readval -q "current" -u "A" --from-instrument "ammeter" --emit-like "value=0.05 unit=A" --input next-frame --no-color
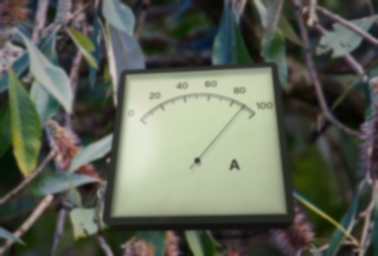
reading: value=90 unit=A
